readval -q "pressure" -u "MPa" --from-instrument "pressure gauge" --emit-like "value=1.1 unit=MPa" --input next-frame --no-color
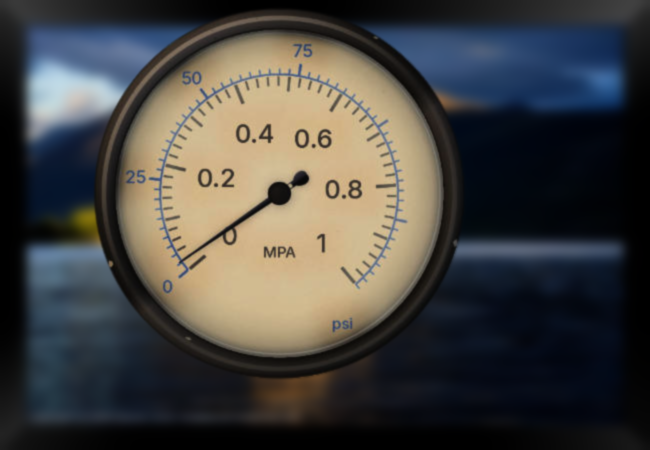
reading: value=0.02 unit=MPa
